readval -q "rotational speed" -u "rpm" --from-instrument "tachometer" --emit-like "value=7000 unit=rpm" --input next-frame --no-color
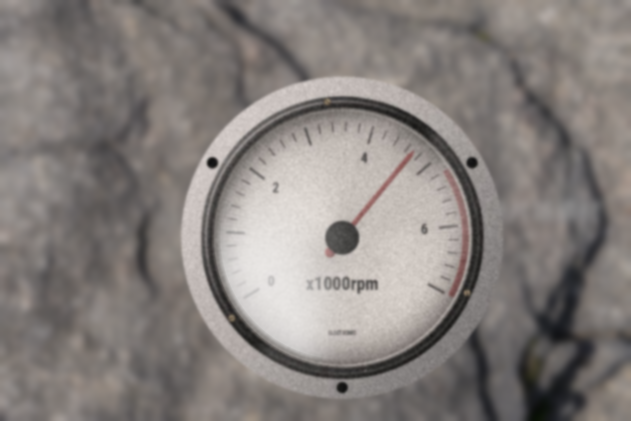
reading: value=4700 unit=rpm
